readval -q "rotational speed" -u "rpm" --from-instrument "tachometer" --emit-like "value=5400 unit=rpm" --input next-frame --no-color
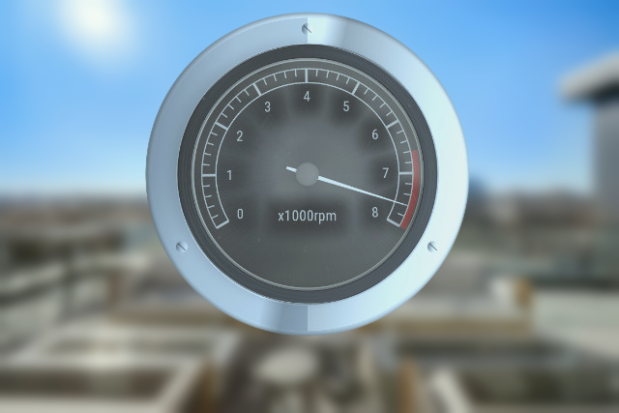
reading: value=7600 unit=rpm
